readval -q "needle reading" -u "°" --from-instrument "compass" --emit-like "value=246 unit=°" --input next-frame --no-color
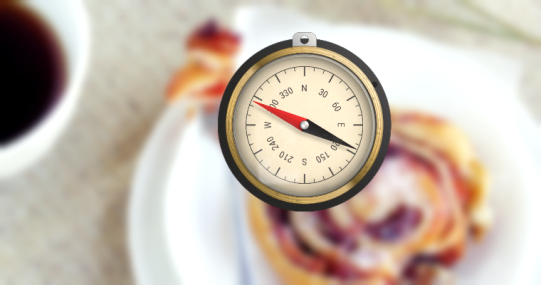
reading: value=295 unit=°
